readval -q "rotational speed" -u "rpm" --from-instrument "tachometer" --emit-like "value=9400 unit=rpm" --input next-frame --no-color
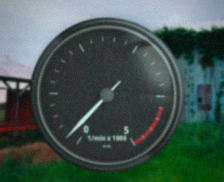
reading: value=200 unit=rpm
